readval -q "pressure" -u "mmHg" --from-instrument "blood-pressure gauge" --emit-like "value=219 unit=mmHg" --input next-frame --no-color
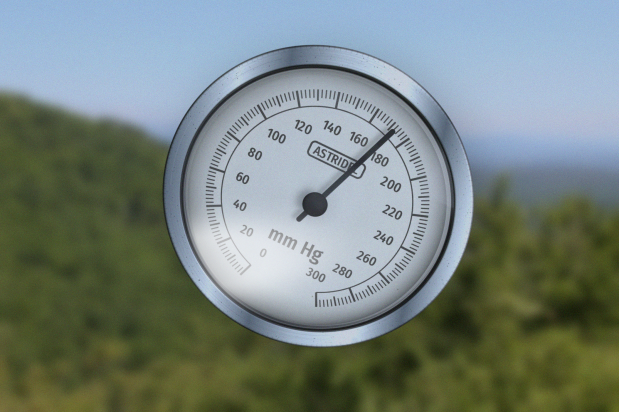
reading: value=172 unit=mmHg
